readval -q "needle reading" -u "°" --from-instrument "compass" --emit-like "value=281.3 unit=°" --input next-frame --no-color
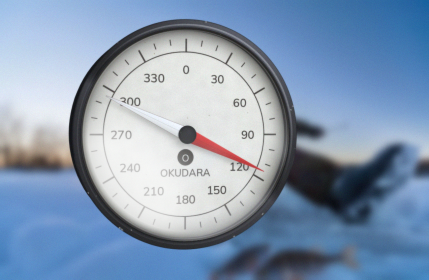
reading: value=115 unit=°
